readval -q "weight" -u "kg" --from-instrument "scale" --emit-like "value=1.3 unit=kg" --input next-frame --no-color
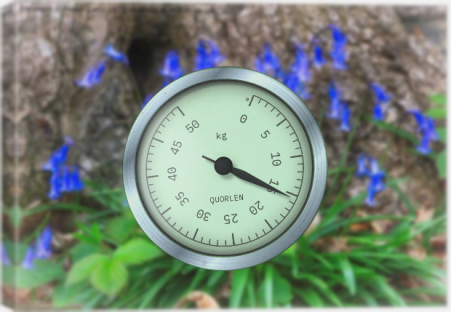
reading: value=15.5 unit=kg
